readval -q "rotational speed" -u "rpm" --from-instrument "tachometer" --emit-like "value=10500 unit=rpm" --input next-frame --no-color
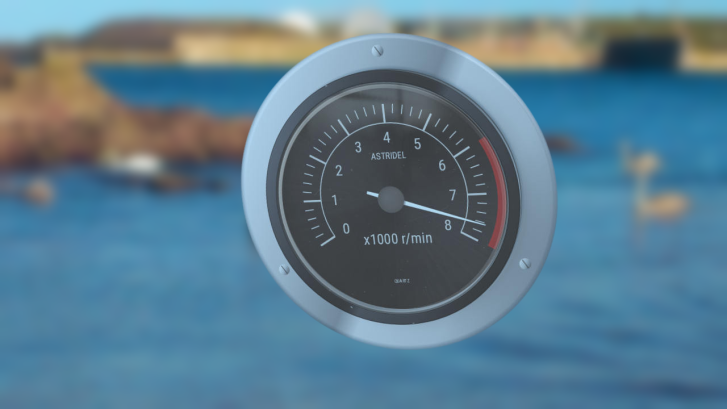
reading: value=7600 unit=rpm
